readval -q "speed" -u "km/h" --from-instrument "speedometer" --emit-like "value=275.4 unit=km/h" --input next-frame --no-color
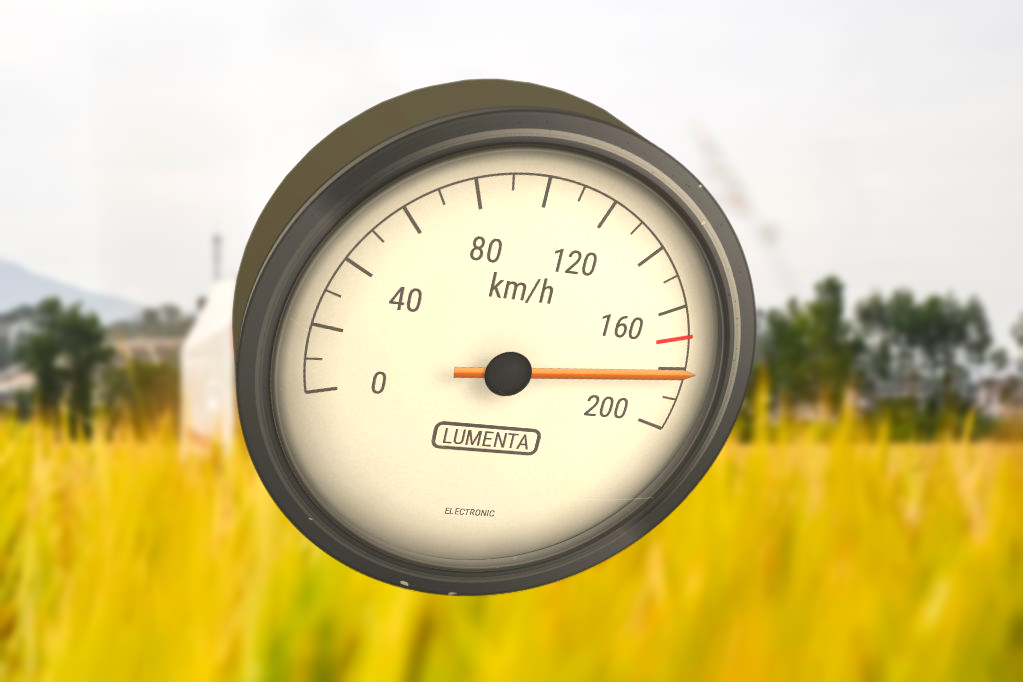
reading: value=180 unit=km/h
